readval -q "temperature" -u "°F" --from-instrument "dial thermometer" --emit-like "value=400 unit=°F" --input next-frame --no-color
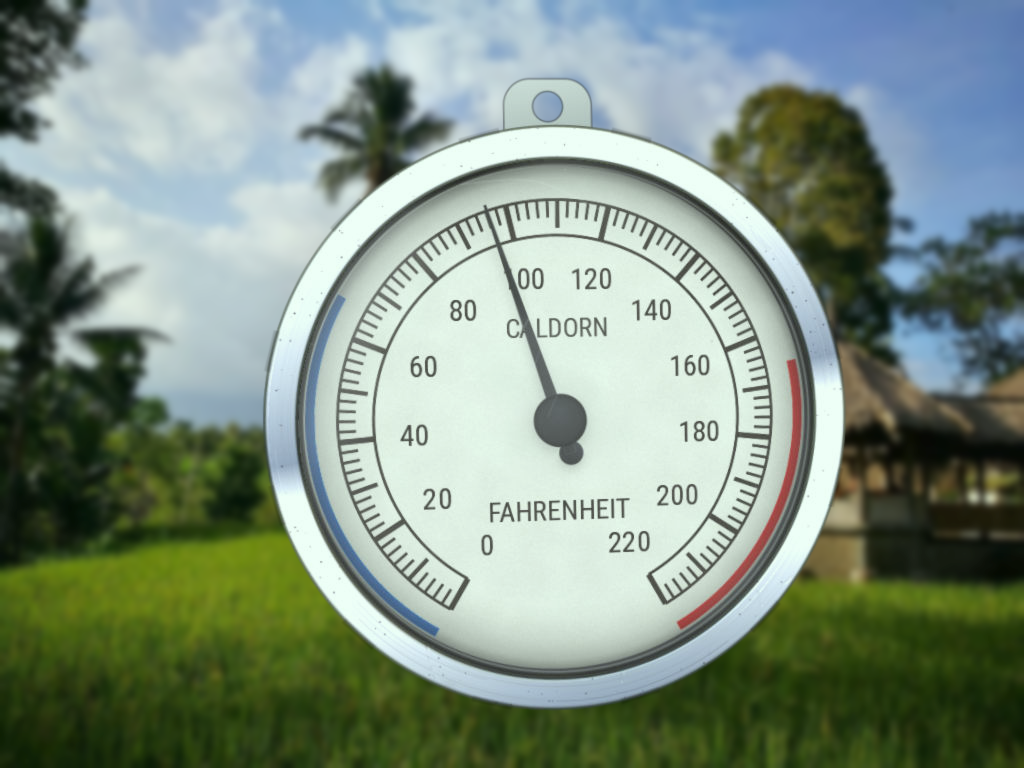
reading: value=96 unit=°F
